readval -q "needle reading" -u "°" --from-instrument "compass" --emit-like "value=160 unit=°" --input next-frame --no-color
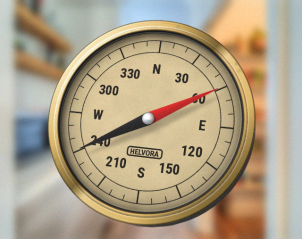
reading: value=60 unit=°
